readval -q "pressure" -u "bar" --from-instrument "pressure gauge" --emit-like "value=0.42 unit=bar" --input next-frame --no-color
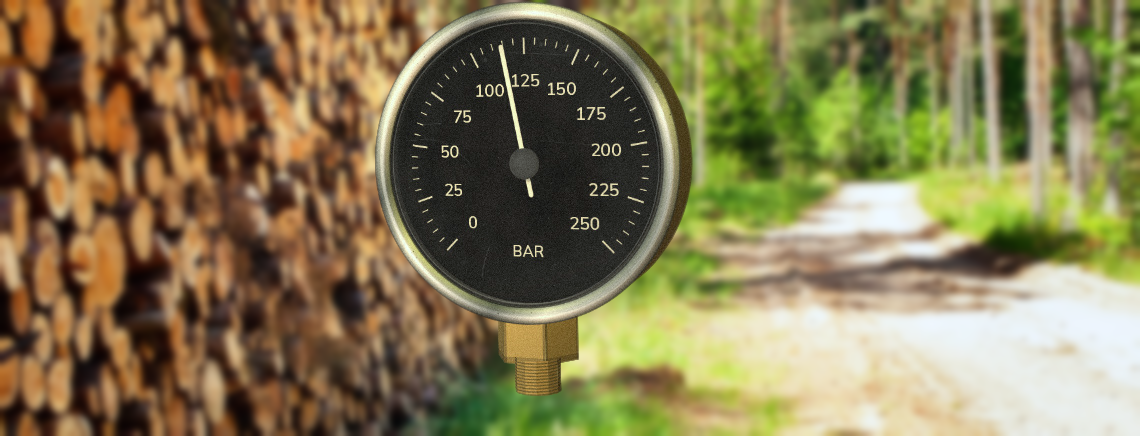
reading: value=115 unit=bar
